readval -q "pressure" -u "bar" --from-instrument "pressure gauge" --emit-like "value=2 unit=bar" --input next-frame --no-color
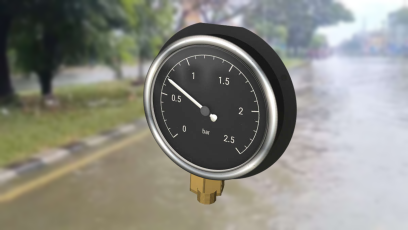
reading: value=0.7 unit=bar
